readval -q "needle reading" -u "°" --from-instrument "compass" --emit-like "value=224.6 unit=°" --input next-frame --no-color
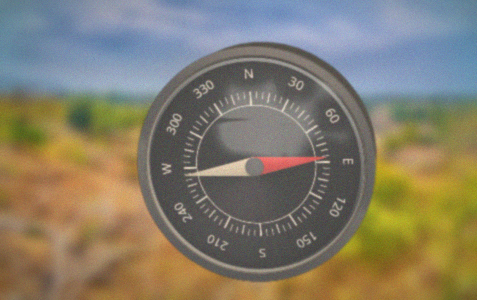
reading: value=85 unit=°
